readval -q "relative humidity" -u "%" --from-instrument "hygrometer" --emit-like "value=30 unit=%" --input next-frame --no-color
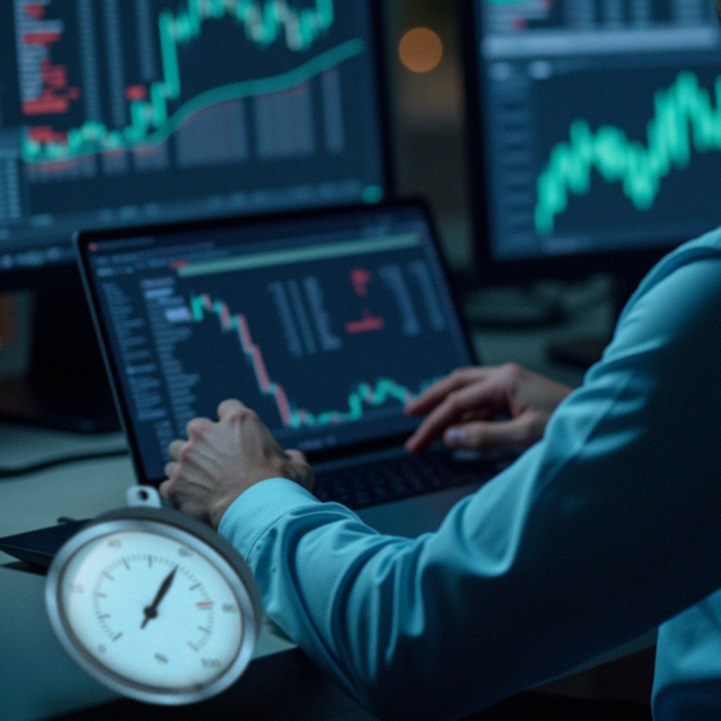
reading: value=60 unit=%
